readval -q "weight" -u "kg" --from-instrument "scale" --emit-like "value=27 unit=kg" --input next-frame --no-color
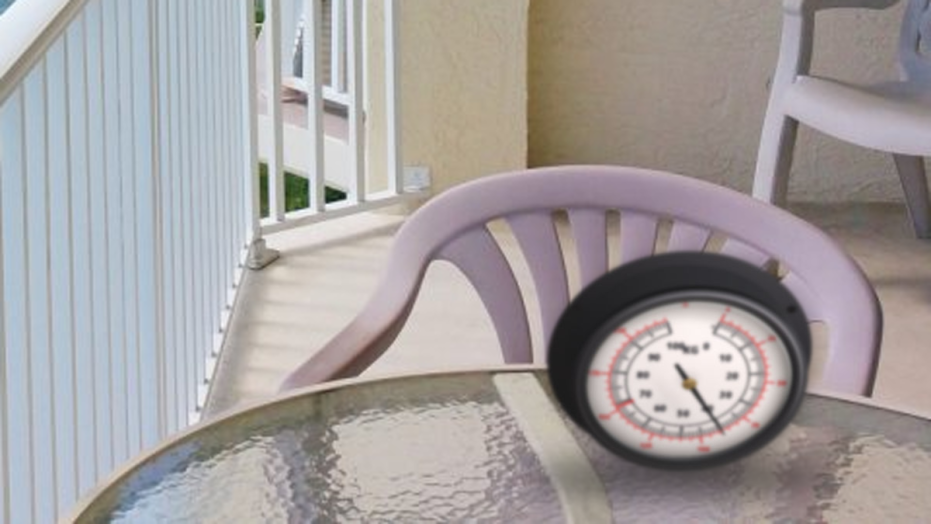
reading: value=40 unit=kg
